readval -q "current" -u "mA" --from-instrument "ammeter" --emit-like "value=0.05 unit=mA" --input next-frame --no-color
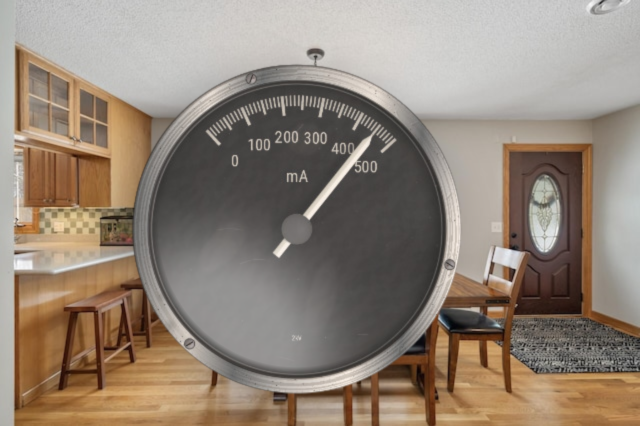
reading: value=450 unit=mA
